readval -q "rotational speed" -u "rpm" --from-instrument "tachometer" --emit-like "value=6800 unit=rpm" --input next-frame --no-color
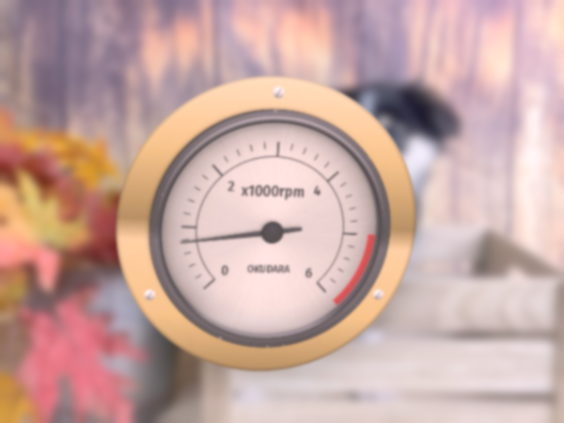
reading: value=800 unit=rpm
